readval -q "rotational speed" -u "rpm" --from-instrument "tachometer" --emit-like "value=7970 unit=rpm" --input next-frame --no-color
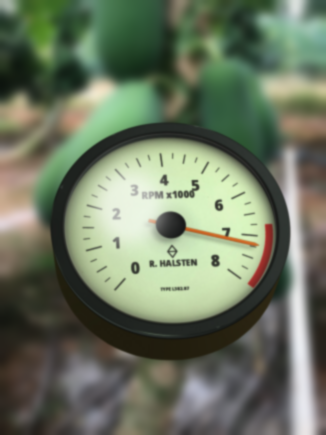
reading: value=7250 unit=rpm
